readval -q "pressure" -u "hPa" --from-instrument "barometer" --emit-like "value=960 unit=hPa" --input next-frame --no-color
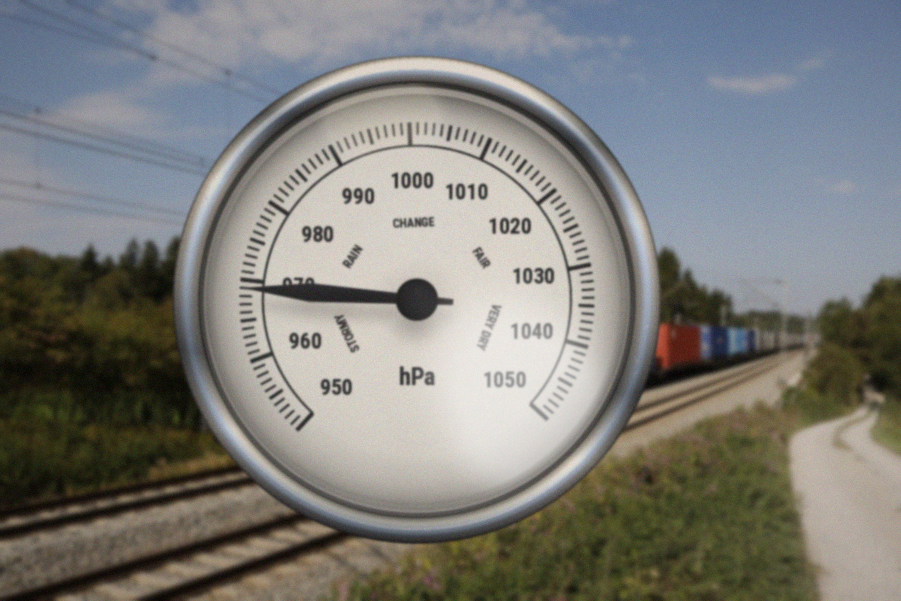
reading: value=969 unit=hPa
